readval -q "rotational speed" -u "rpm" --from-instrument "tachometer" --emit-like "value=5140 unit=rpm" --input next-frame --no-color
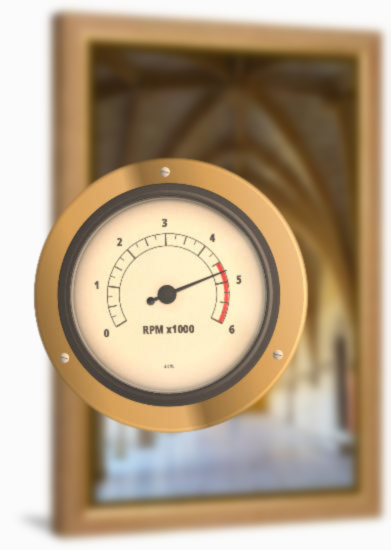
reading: value=4750 unit=rpm
